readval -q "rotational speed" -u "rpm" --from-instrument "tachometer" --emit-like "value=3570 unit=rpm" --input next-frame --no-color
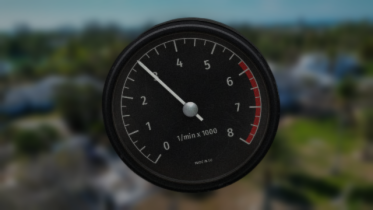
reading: value=3000 unit=rpm
